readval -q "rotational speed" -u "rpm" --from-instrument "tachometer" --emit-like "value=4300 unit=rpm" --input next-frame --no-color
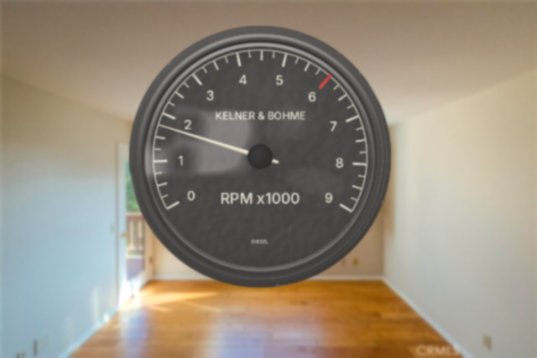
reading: value=1750 unit=rpm
